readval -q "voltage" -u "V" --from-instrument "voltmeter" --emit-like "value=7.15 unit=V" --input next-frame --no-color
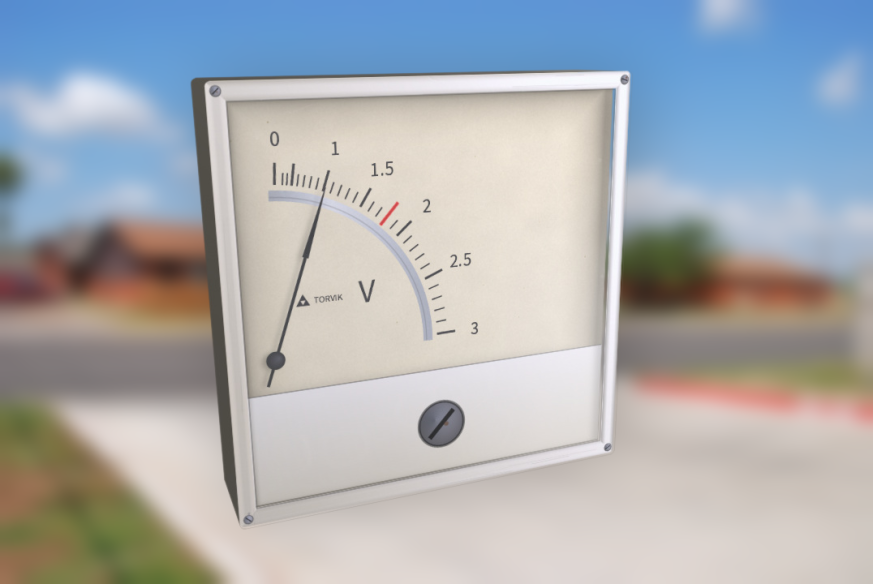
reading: value=1 unit=V
